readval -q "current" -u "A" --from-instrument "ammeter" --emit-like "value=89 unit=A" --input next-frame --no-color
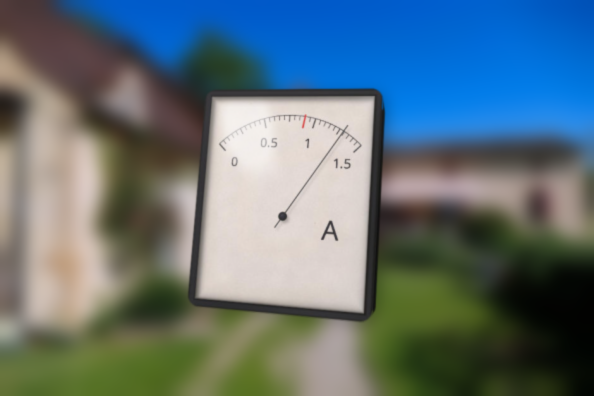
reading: value=1.3 unit=A
